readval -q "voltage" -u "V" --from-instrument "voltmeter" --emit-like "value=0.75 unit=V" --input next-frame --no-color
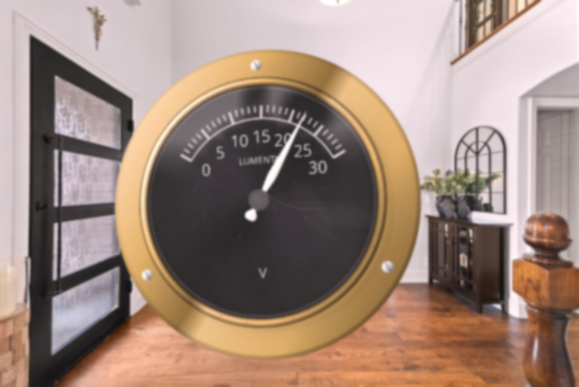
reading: value=22 unit=V
